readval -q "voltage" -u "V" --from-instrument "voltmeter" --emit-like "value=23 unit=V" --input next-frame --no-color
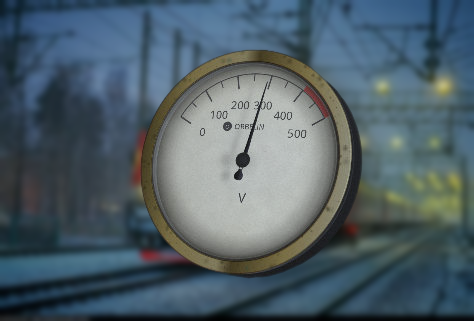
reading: value=300 unit=V
